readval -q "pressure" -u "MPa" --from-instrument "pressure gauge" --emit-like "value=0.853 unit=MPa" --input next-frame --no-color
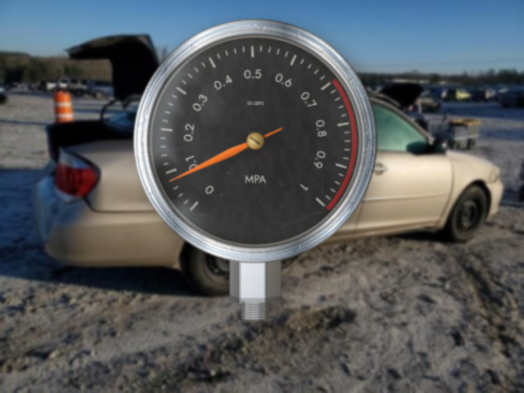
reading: value=0.08 unit=MPa
